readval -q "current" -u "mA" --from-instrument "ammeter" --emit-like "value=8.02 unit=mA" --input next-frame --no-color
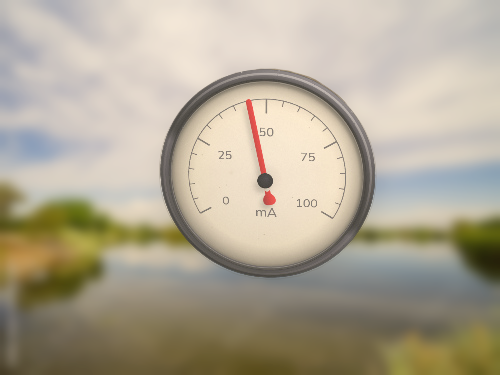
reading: value=45 unit=mA
